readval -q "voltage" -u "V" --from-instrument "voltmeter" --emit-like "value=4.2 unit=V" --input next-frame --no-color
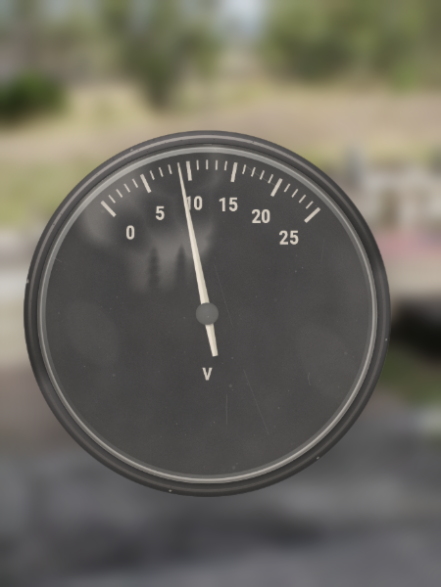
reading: value=9 unit=V
